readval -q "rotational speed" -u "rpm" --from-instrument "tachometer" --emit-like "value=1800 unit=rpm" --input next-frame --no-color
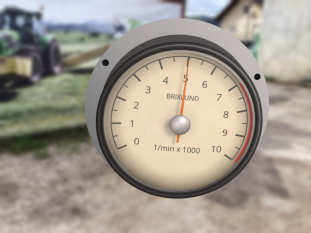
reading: value=5000 unit=rpm
